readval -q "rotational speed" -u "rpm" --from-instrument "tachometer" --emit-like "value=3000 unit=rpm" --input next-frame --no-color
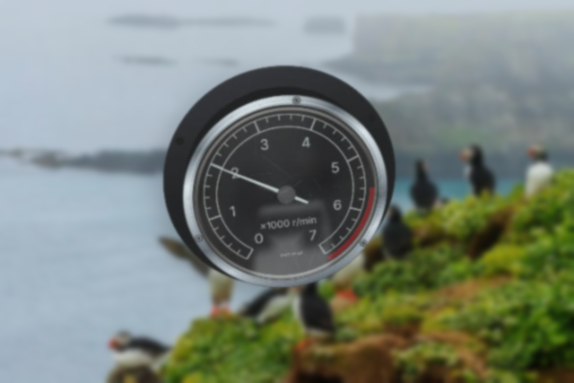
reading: value=2000 unit=rpm
